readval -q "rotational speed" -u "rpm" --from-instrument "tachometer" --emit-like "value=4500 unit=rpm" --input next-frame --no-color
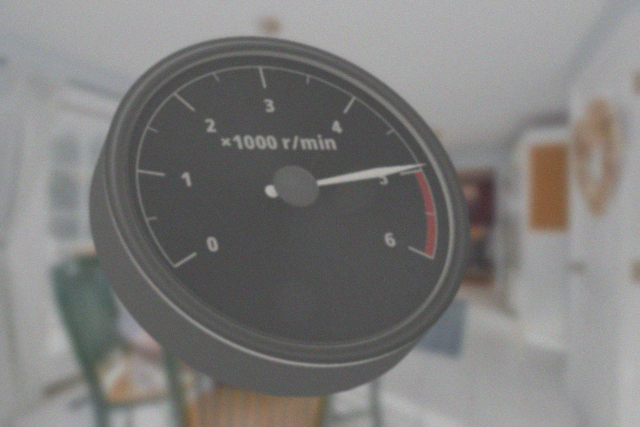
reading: value=5000 unit=rpm
